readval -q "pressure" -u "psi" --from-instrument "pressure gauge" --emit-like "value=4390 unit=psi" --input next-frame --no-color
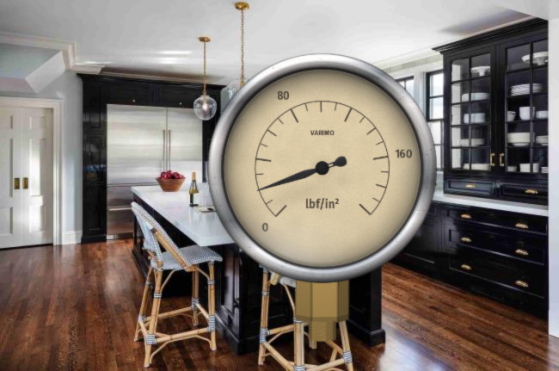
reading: value=20 unit=psi
